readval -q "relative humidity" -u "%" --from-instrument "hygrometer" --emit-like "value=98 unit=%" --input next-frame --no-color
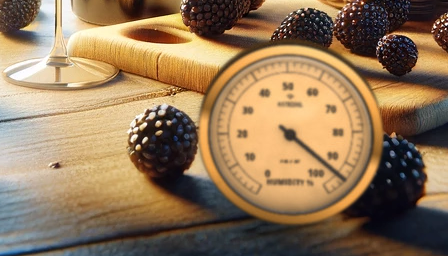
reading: value=94 unit=%
